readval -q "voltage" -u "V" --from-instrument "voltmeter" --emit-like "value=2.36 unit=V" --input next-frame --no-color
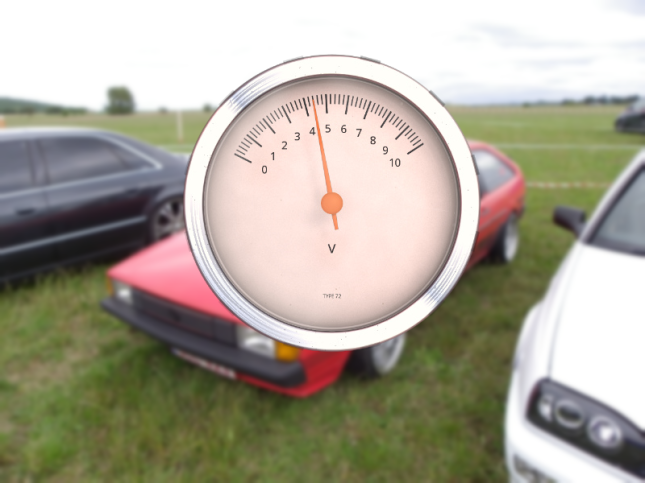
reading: value=4.4 unit=V
